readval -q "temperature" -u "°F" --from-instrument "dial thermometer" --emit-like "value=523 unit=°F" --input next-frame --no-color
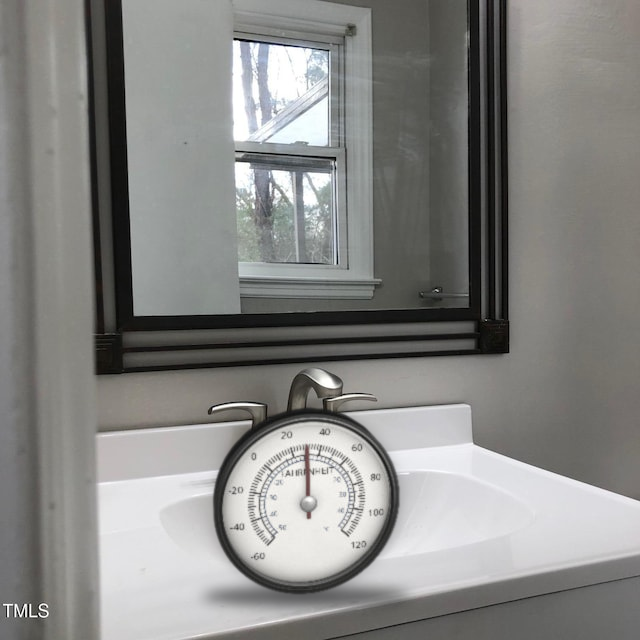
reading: value=30 unit=°F
